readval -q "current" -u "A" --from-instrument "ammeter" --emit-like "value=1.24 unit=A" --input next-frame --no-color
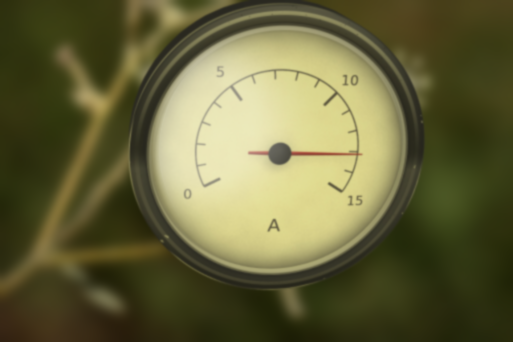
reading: value=13 unit=A
